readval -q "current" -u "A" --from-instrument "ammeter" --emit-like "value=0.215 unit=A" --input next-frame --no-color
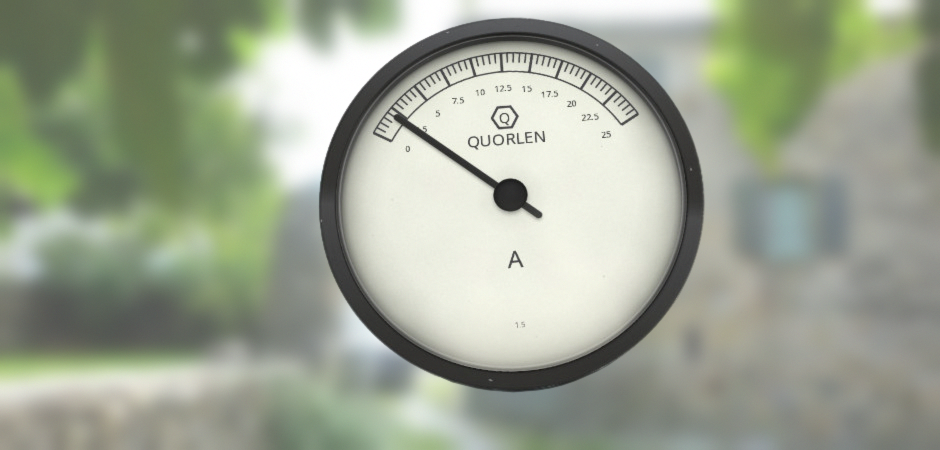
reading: value=2 unit=A
